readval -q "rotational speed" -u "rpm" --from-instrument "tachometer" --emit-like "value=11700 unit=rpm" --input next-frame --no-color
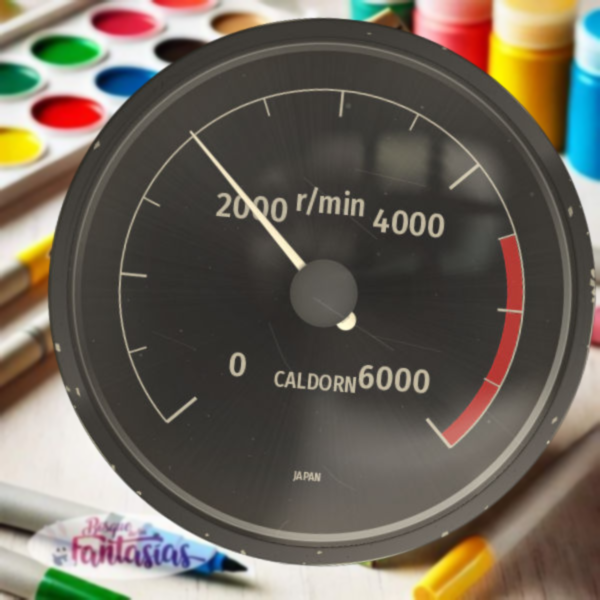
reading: value=2000 unit=rpm
